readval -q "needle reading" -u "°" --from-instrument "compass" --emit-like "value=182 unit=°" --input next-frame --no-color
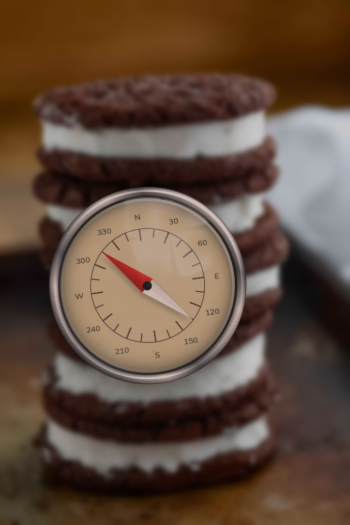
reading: value=315 unit=°
